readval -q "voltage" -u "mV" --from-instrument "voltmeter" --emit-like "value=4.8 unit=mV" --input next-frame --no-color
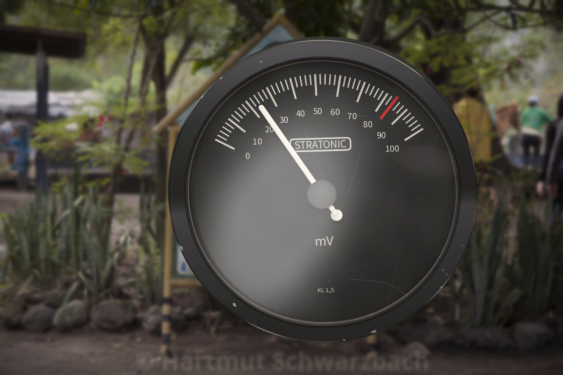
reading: value=24 unit=mV
